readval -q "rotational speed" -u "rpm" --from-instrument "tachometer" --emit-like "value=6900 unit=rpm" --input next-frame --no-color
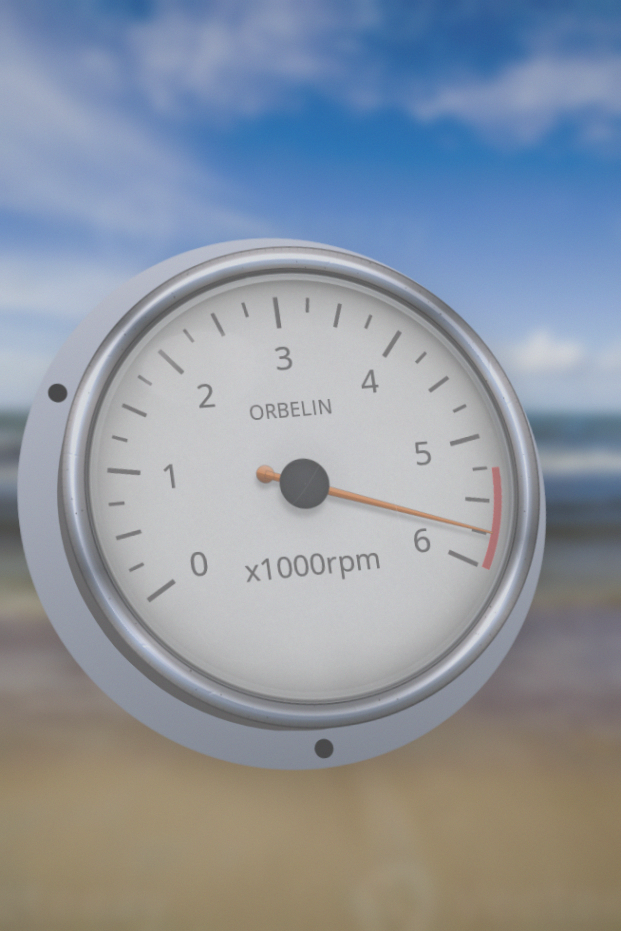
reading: value=5750 unit=rpm
